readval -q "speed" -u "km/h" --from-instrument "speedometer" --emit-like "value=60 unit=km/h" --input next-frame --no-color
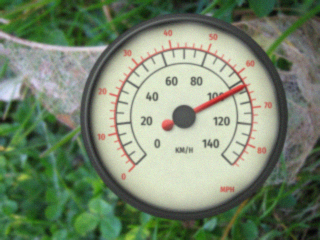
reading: value=102.5 unit=km/h
